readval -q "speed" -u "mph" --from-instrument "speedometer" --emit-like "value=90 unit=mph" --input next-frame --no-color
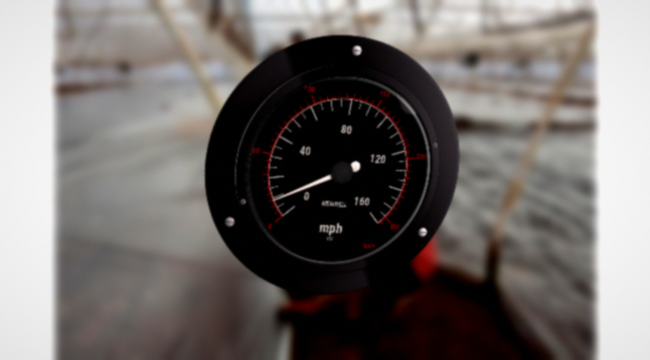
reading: value=10 unit=mph
